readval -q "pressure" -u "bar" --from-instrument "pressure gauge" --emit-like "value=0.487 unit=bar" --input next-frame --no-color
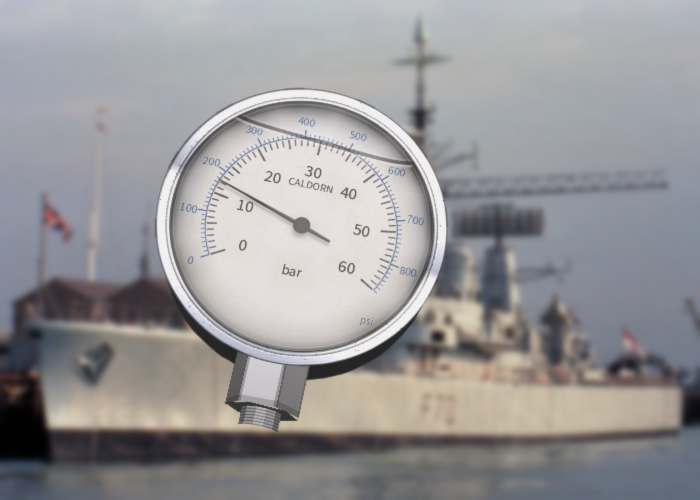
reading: value=12 unit=bar
